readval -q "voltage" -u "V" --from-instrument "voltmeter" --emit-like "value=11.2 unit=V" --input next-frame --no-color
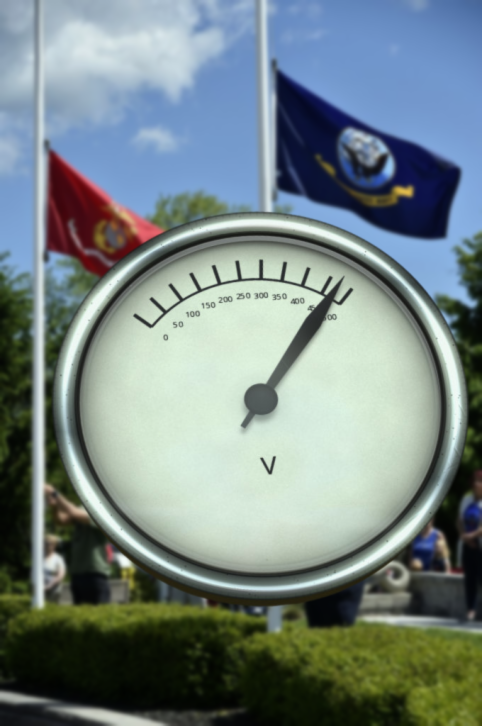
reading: value=475 unit=V
